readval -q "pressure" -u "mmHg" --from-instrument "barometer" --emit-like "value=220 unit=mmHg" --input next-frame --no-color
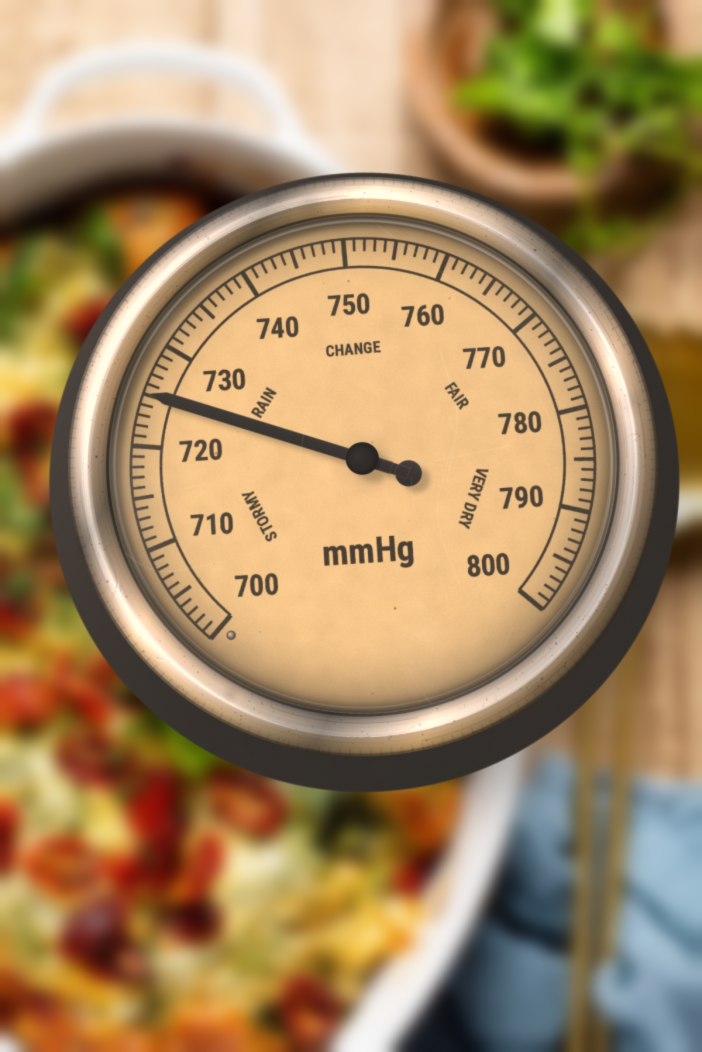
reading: value=725 unit=mmHg
